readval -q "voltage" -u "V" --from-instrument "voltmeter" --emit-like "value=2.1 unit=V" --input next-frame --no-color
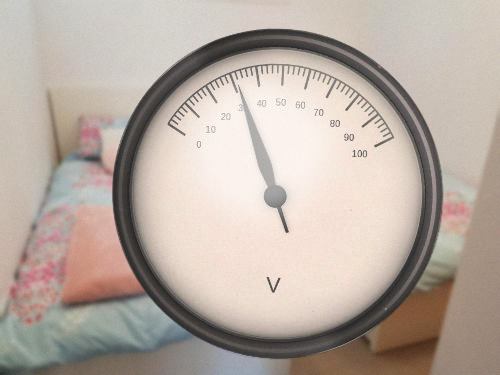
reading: value=32 unit=V
